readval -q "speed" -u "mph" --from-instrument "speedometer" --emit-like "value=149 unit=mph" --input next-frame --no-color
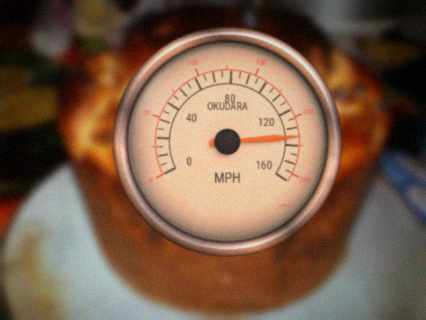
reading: value=135 unit=mph
